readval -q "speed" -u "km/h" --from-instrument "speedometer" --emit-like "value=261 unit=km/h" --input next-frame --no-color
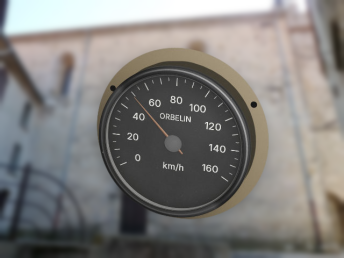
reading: value=50 unit=km/h
